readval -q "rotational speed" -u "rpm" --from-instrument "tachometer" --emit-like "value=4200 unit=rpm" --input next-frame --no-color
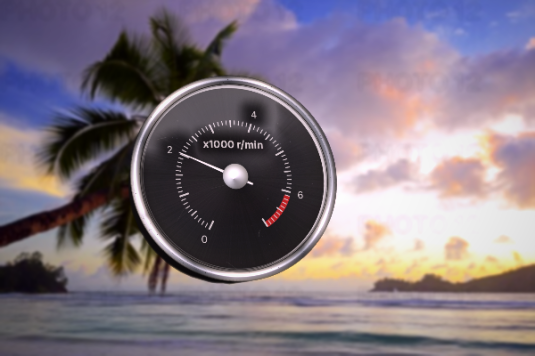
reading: value=2000 unit=rpm
